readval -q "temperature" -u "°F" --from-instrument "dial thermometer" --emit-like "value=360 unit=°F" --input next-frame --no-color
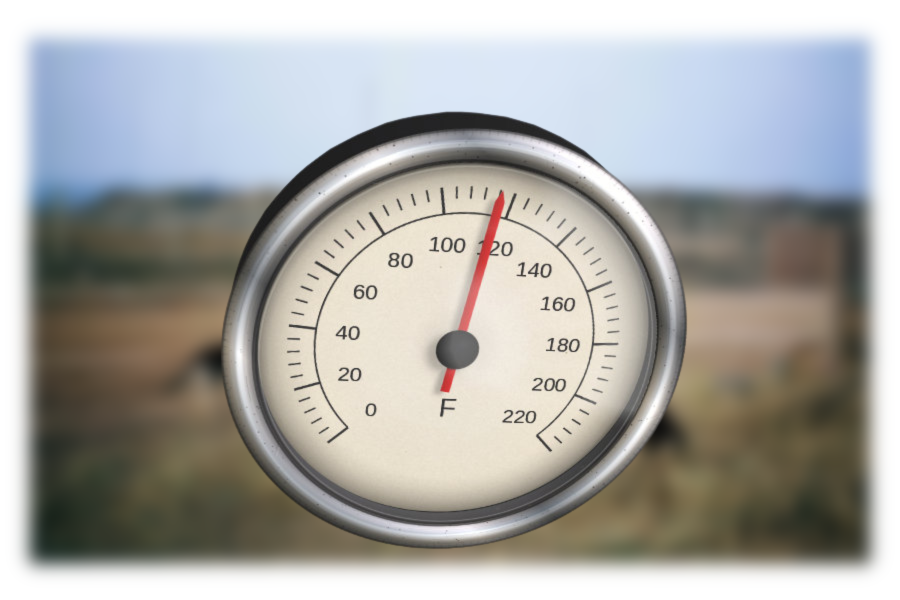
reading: value=116 unit=°F
